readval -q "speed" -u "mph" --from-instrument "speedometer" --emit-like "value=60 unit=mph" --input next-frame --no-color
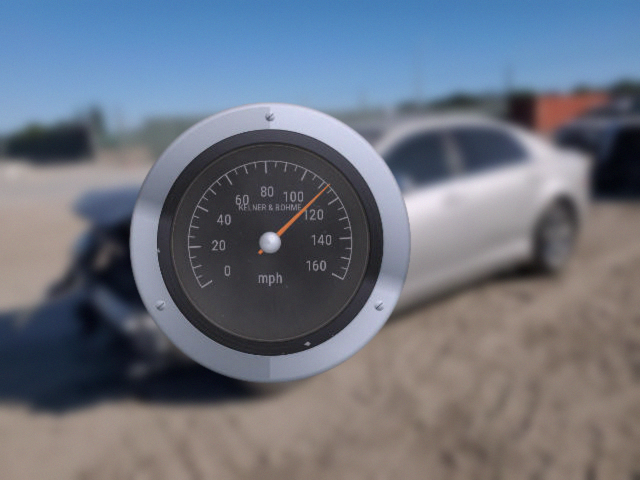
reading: value=112.5 unit=mph
